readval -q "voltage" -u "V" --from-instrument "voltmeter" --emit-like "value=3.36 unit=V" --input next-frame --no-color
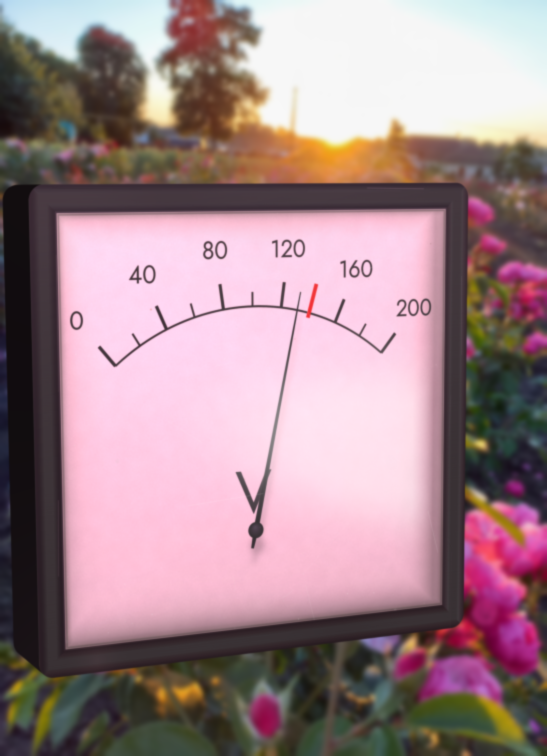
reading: value=130 unit=V
